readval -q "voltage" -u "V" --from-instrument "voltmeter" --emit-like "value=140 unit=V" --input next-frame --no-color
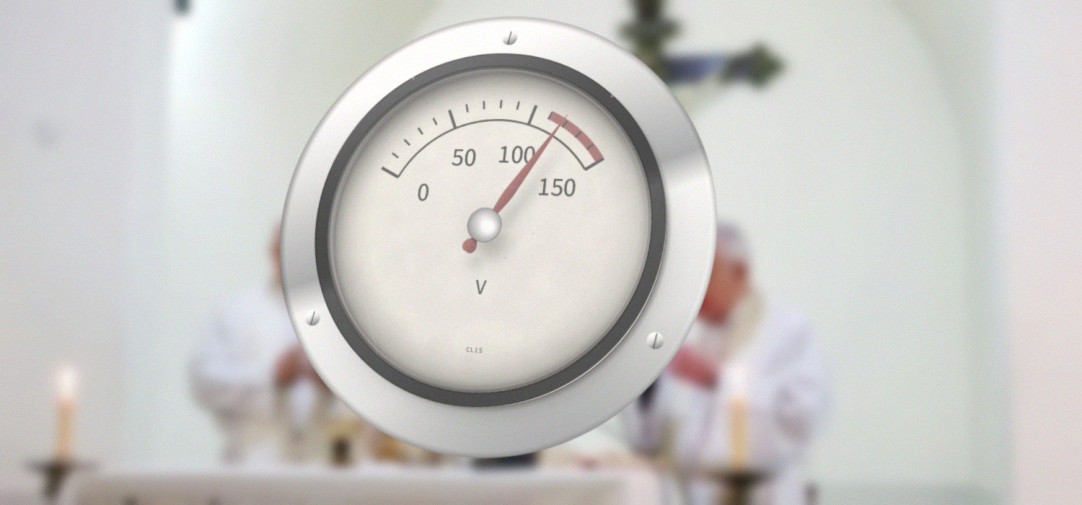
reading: value=120 unit=V
